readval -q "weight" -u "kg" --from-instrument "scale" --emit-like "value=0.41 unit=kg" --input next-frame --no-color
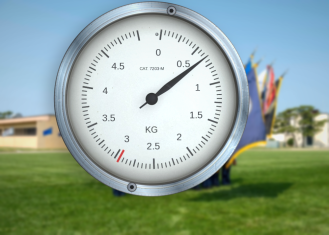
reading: value=0.65 unit=kg
